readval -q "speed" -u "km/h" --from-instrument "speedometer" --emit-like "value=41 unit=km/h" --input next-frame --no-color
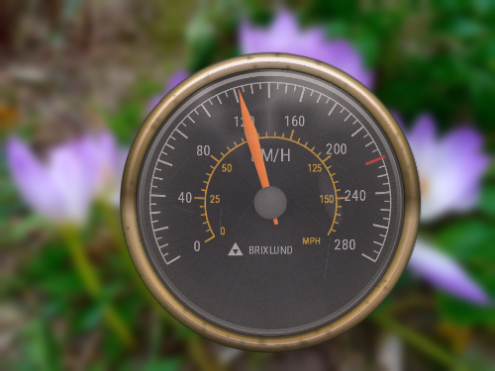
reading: value=122.5 unit=km/h
